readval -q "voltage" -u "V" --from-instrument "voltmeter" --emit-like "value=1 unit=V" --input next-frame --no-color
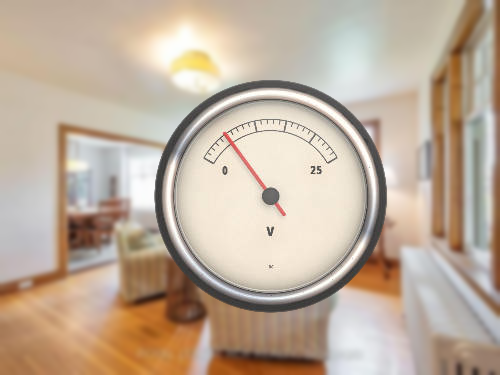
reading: value=5 unit=V
